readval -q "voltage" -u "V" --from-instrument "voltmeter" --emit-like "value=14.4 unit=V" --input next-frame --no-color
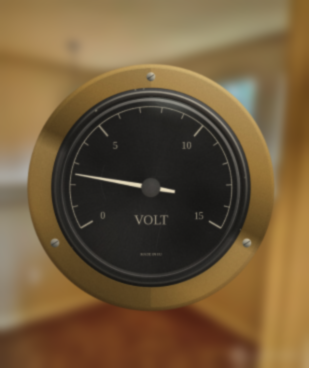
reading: value=2.5 unit=V
